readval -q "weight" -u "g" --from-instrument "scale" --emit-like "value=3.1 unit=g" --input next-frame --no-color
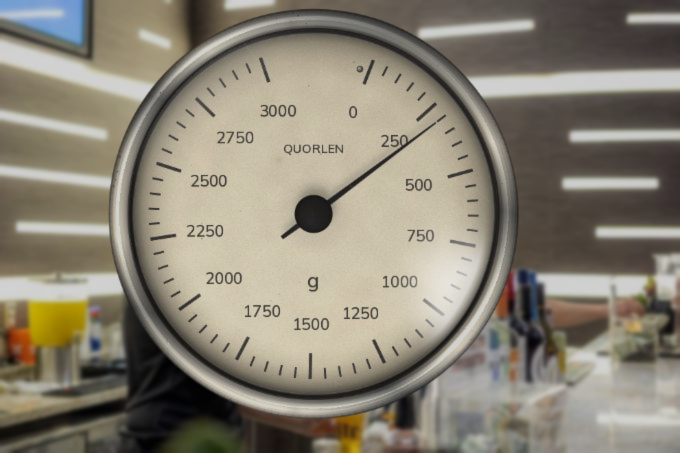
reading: value=300 unit=g
